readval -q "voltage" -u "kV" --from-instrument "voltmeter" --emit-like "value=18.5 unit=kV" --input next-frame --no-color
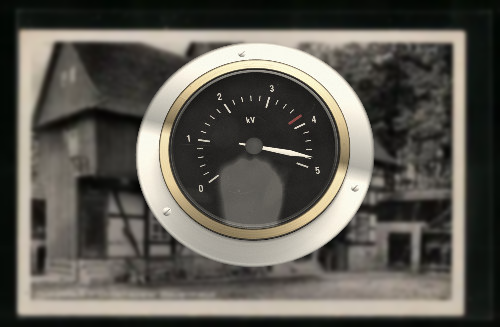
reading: value=4.8 unit=kV
